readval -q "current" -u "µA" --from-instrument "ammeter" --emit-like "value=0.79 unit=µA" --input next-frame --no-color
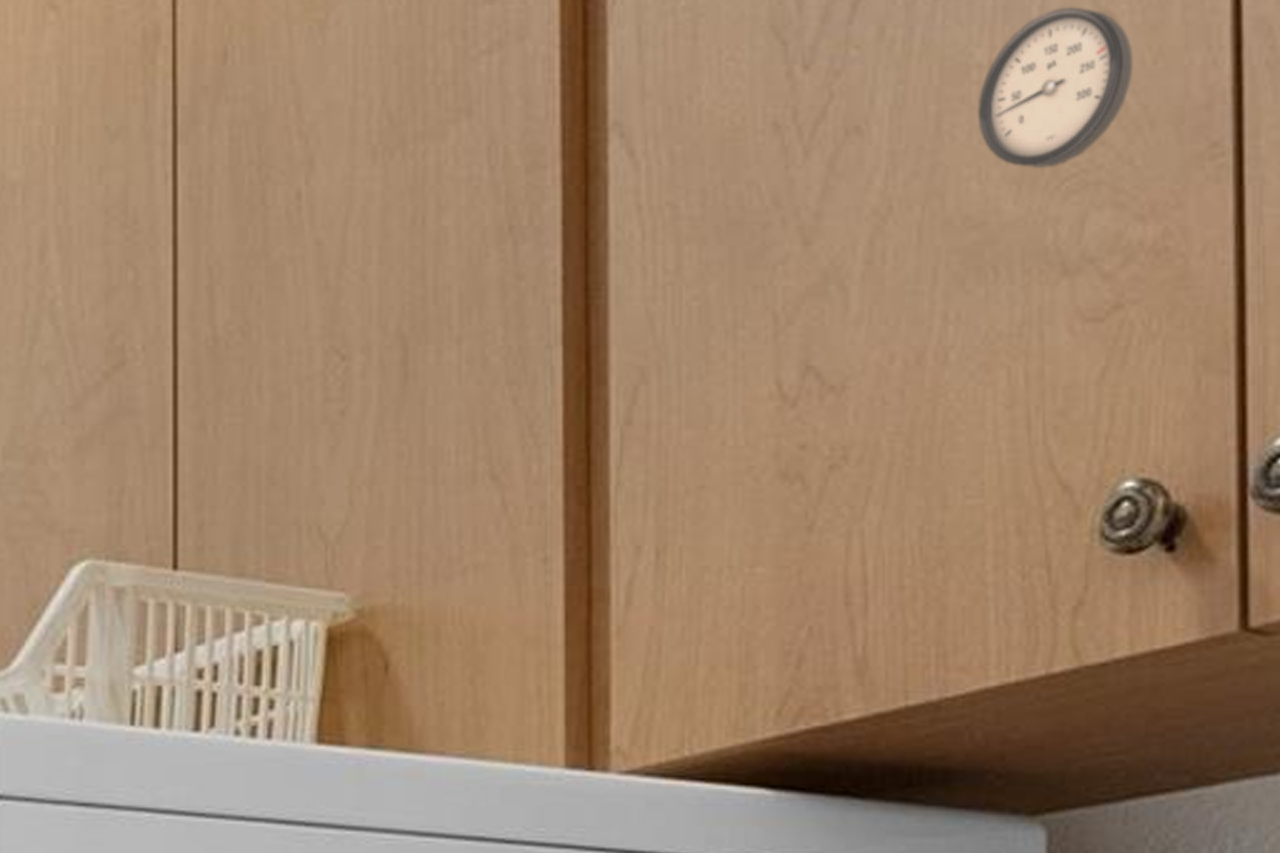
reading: value=30 unit=µA
